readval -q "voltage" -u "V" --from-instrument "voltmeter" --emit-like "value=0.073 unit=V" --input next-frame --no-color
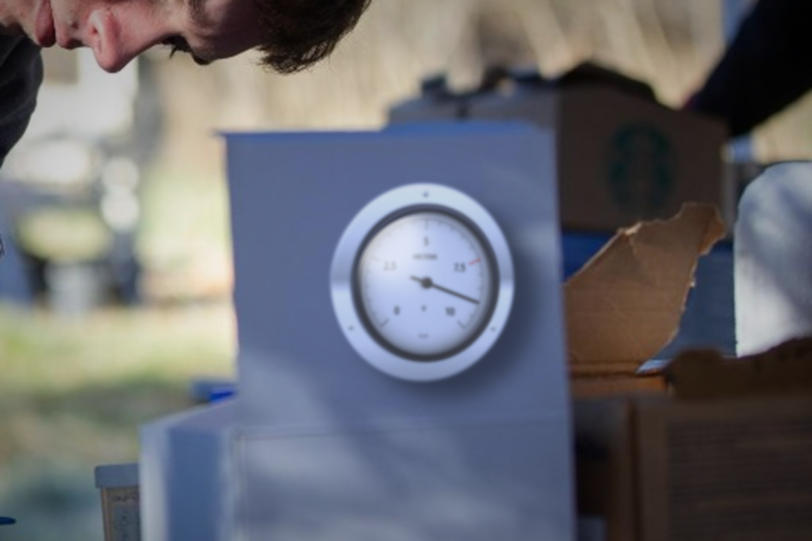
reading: value=9 unit=V
